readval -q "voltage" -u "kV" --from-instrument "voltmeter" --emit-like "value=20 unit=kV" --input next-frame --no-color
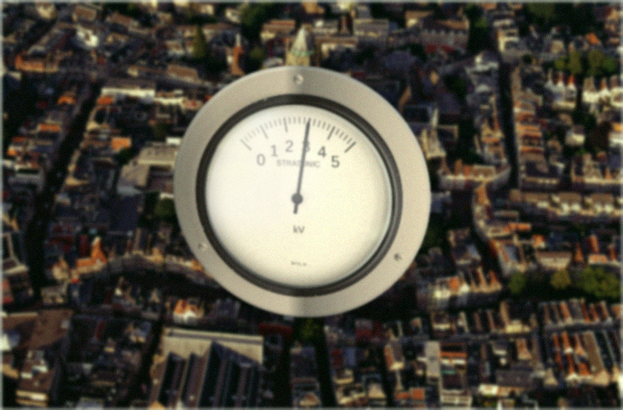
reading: value=3 unit=kV
